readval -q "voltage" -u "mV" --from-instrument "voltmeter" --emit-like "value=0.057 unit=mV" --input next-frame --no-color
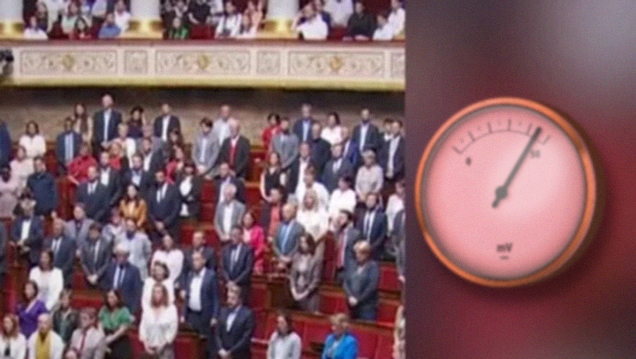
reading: value=45 unit=mV
